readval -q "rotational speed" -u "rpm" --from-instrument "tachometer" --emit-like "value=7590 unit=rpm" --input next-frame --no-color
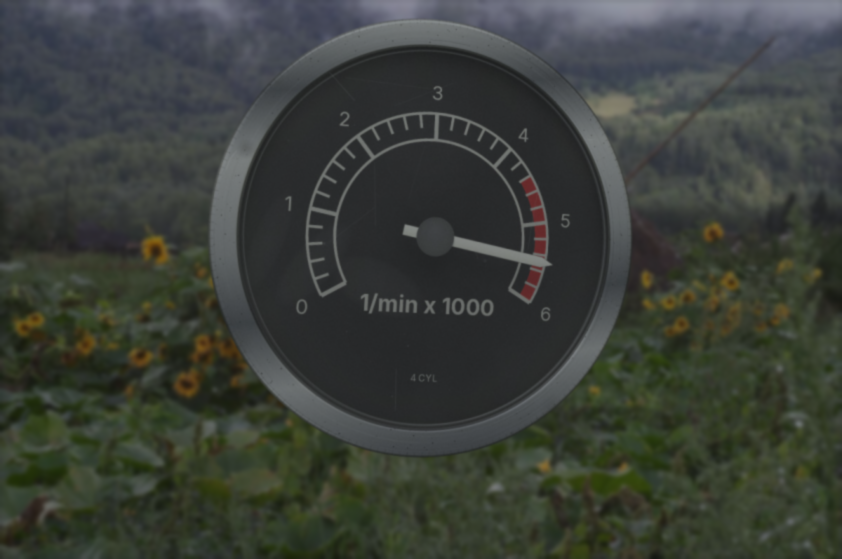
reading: value=5500 unit=rpm
